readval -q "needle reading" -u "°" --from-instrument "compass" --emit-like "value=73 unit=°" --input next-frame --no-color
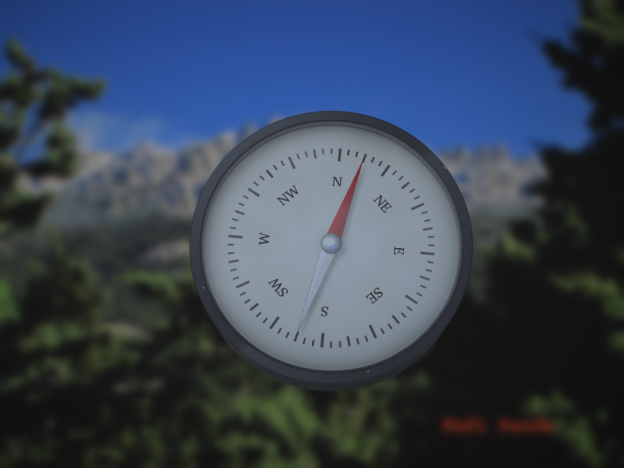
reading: value=15 unit=°
